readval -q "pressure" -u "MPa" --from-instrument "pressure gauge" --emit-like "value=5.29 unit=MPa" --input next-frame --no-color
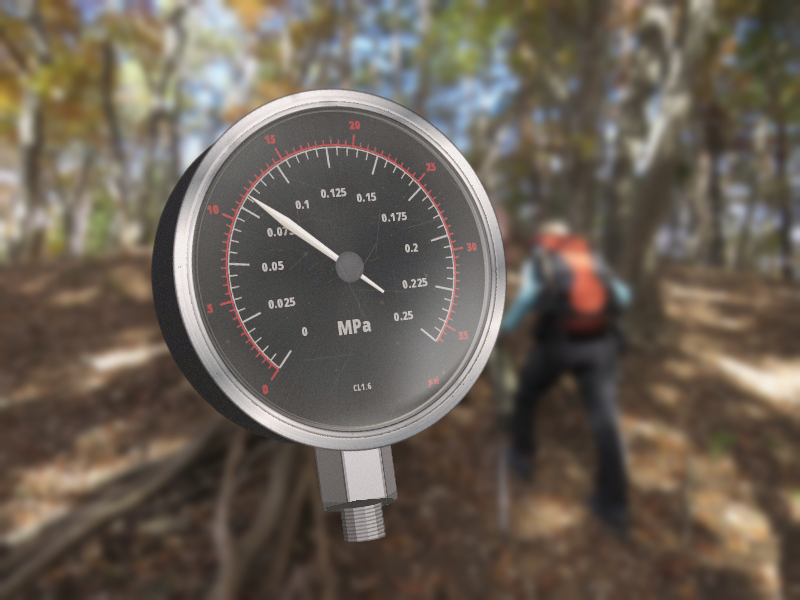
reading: value=0.08 unit=MPa
